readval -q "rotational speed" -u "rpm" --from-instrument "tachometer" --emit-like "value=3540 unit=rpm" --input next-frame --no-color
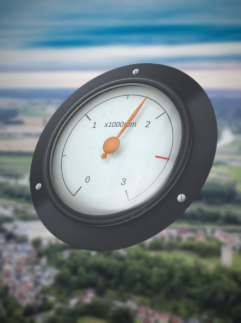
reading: value=1750 unit=rpm
